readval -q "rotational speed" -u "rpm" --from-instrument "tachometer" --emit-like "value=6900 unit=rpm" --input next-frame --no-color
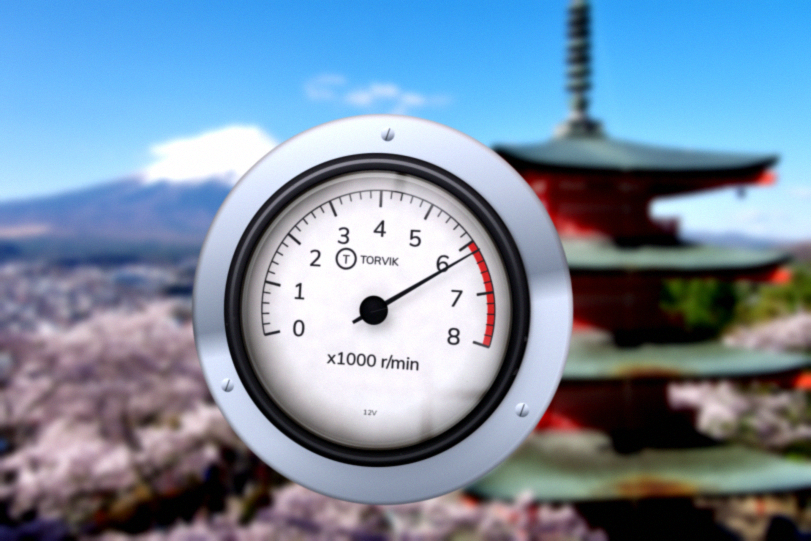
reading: value=6200 unit=rpm
